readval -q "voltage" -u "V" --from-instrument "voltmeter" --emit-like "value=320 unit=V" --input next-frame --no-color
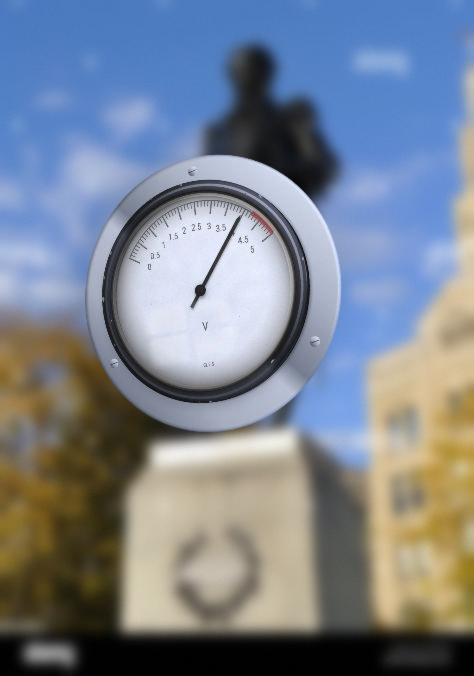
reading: value=4 unit=V
